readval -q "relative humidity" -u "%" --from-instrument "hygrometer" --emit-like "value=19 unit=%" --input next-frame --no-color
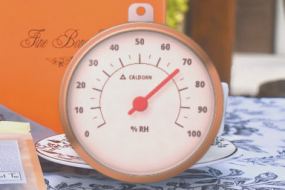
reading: value=70 unit=%
